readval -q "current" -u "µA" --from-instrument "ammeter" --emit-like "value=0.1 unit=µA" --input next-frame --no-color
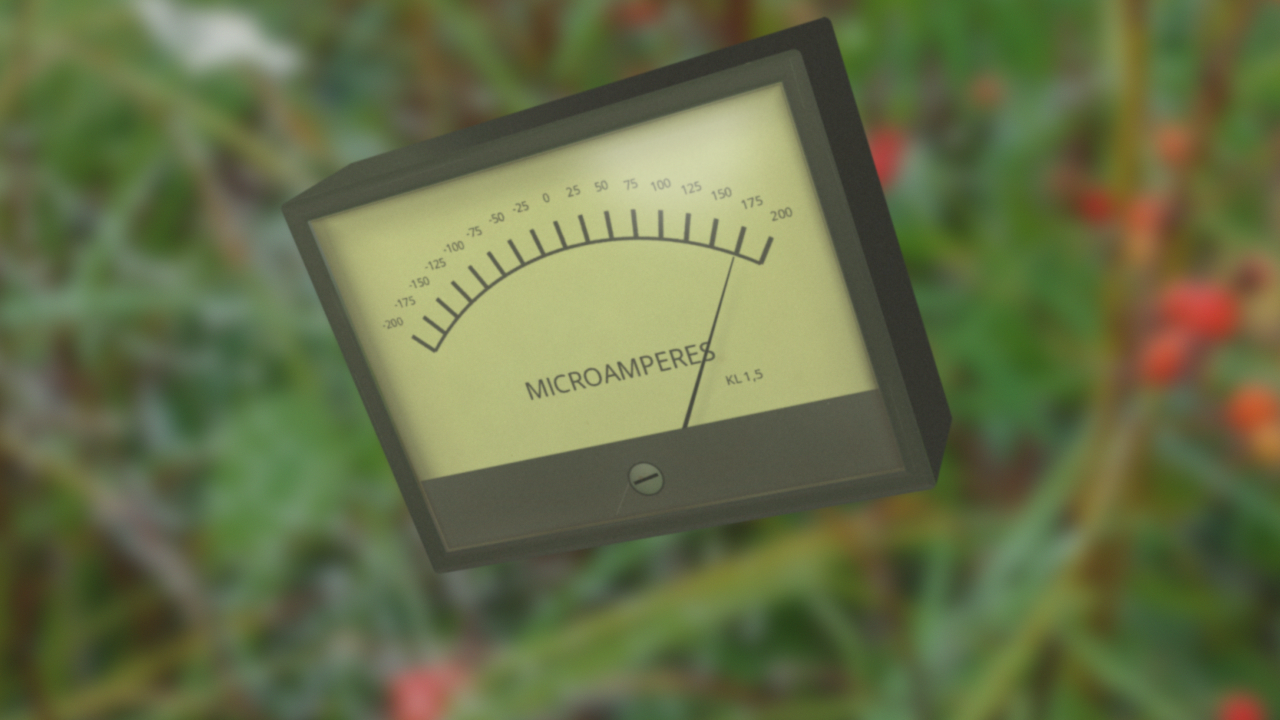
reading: value=175 unit=µA
